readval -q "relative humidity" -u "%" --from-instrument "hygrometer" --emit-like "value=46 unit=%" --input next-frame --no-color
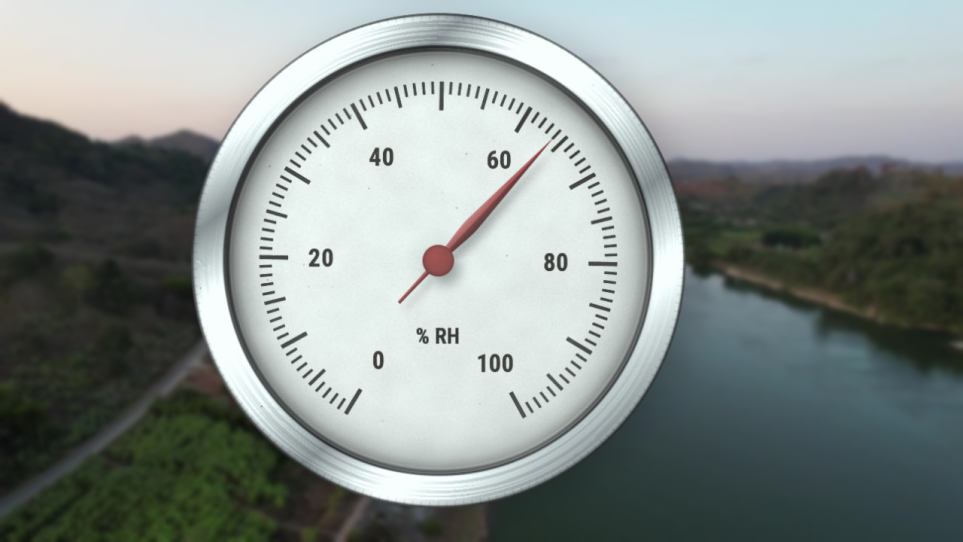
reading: value=64 unit=%
